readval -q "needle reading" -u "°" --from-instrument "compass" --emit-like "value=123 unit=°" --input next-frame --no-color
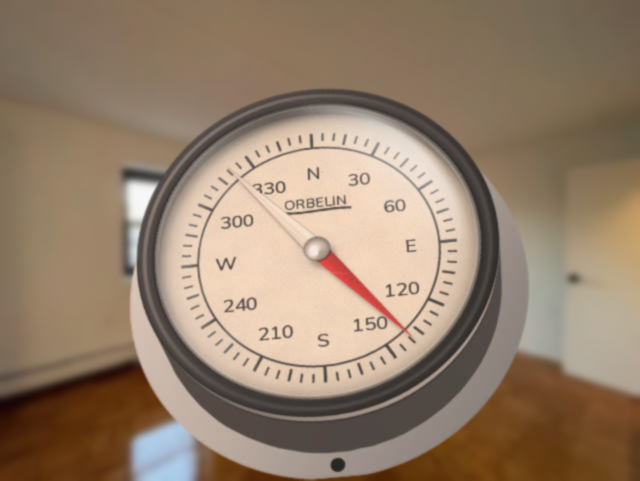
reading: value=140 unit=°
